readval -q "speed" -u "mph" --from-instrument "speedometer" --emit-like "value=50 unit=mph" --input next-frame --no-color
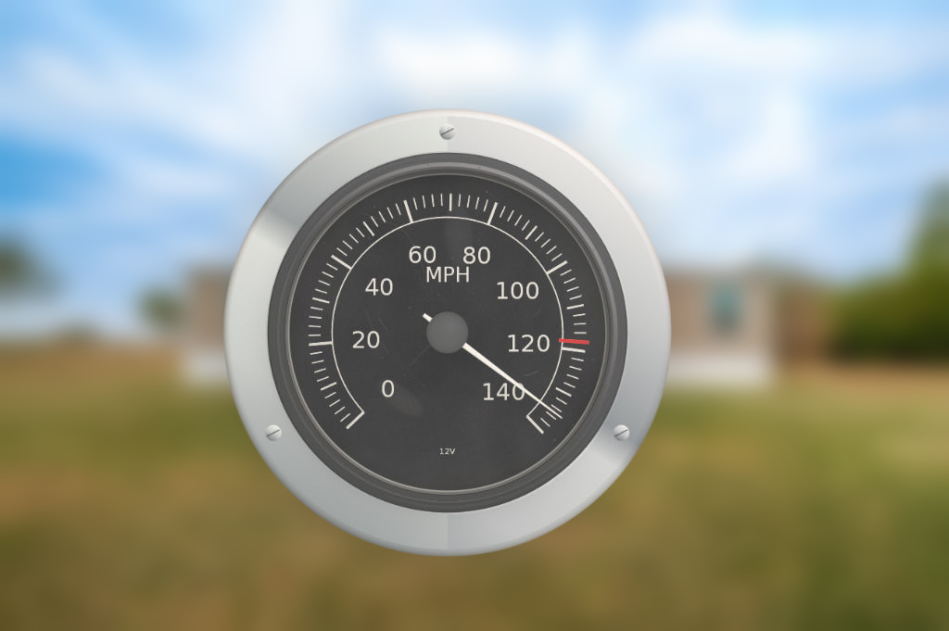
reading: value=135 unit=mph
